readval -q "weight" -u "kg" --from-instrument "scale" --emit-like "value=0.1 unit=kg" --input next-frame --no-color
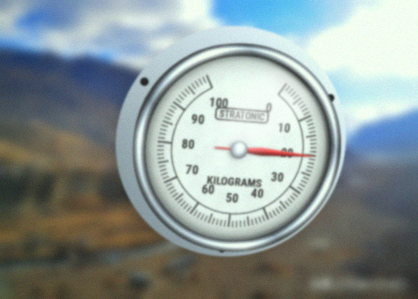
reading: value=20 unit=kg
